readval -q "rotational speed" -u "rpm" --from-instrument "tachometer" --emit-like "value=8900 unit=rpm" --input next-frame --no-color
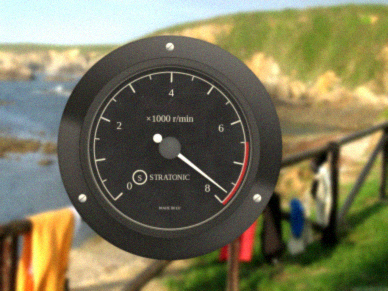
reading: value=7750 unit=rpm
